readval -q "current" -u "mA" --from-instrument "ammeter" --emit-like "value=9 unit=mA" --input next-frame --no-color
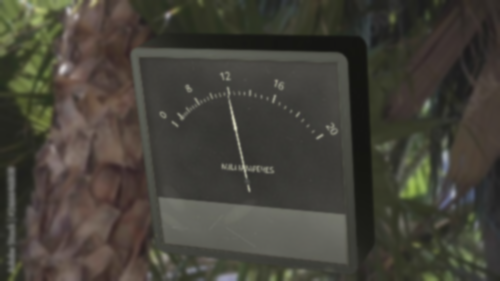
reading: value=12 unit=mA
